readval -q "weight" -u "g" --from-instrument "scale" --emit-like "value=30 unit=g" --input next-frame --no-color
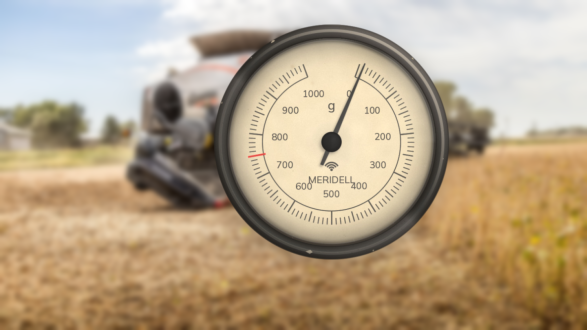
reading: value=10 unit=g
